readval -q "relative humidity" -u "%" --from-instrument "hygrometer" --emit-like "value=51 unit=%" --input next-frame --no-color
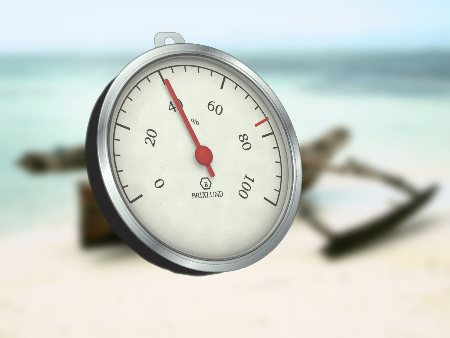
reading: value=40 unit=%
